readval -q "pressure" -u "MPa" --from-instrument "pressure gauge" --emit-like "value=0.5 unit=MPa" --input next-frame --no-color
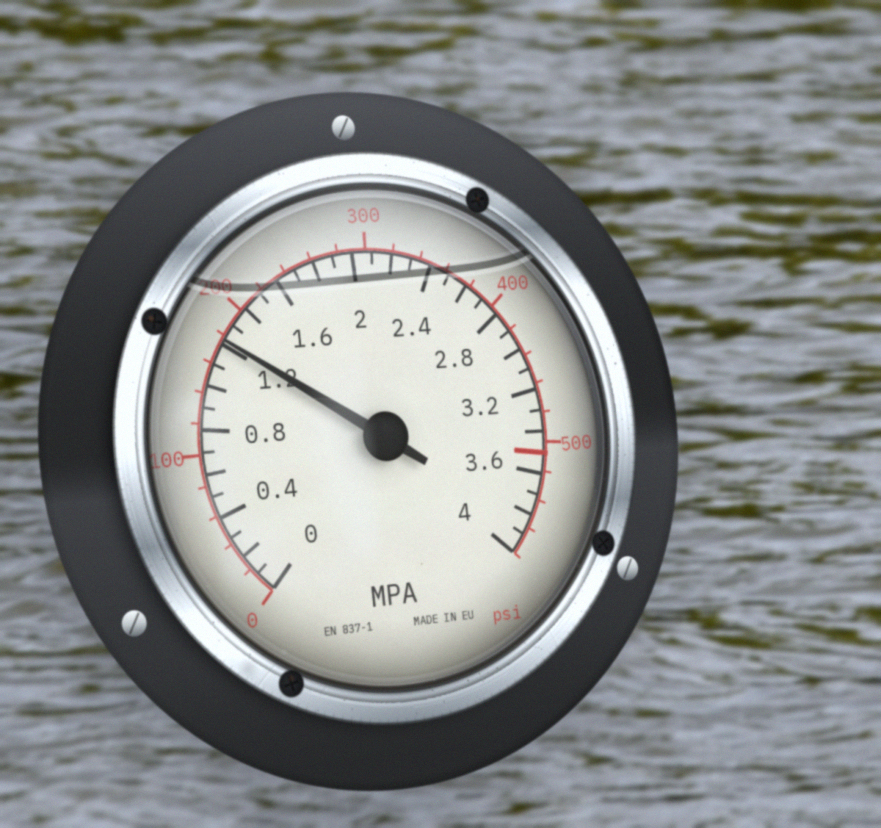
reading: value=1.2 unit=MPa
